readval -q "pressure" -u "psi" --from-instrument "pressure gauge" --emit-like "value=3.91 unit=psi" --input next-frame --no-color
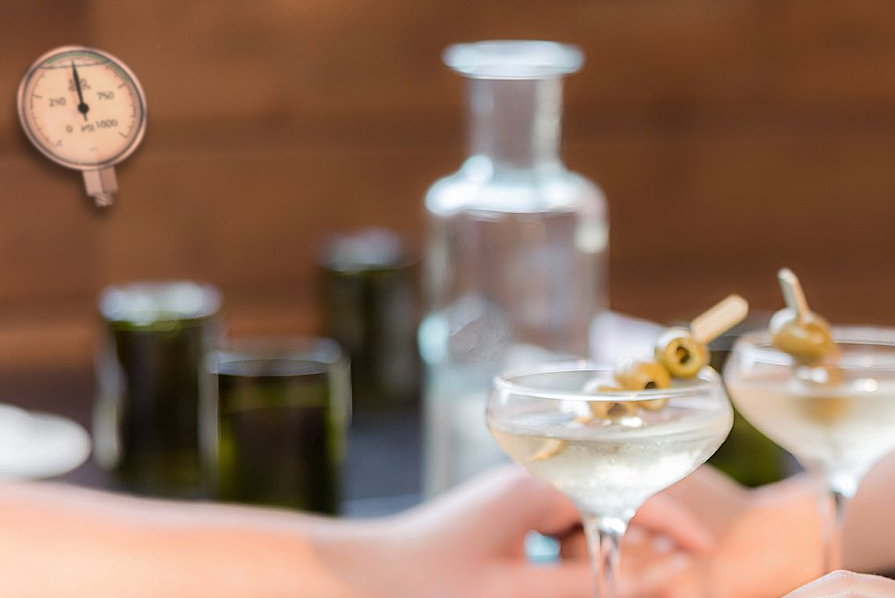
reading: value=500 unit=psi
